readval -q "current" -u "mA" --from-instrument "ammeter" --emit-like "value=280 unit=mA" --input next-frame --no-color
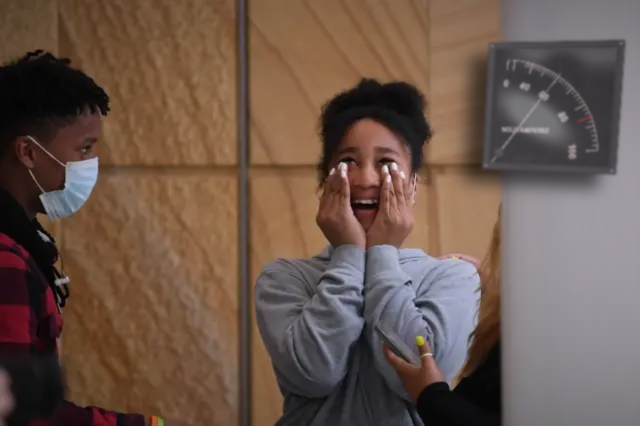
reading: value=60 unit=mA
